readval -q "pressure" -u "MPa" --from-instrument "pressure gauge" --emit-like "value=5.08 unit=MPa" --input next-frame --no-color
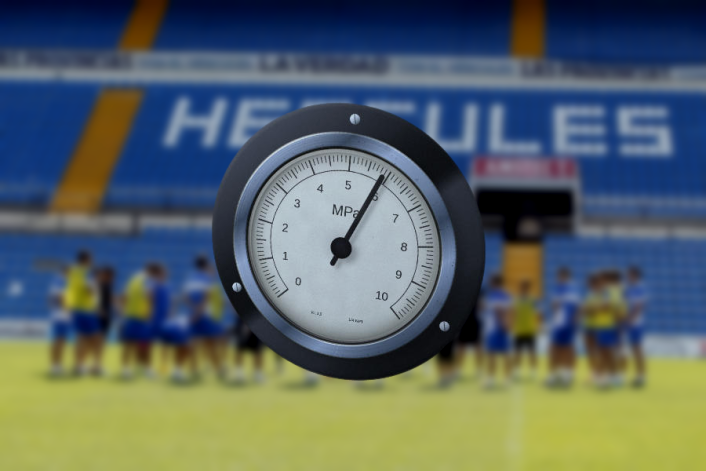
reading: value=5.9 unit=MPa
